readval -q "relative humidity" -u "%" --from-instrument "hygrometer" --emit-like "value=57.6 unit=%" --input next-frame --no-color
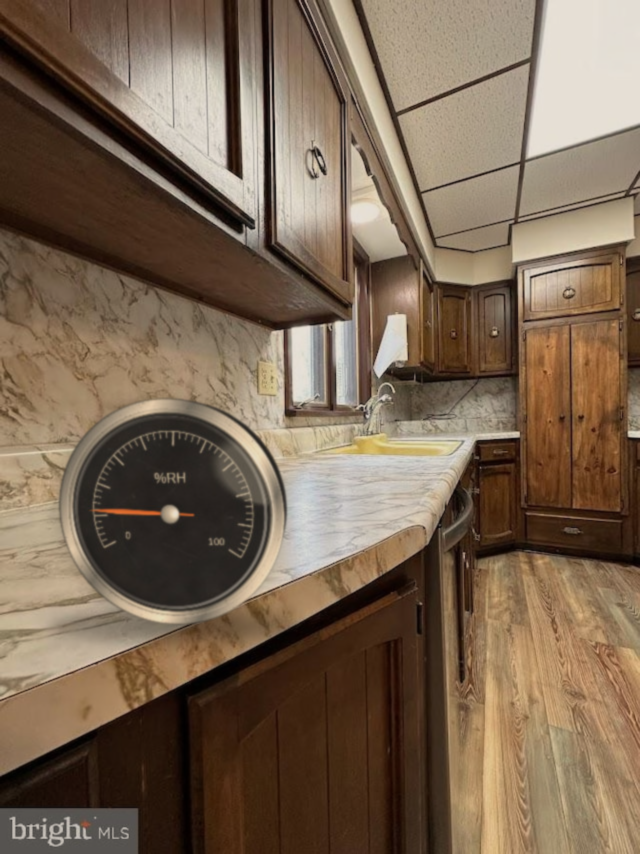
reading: value=12 unit=%
